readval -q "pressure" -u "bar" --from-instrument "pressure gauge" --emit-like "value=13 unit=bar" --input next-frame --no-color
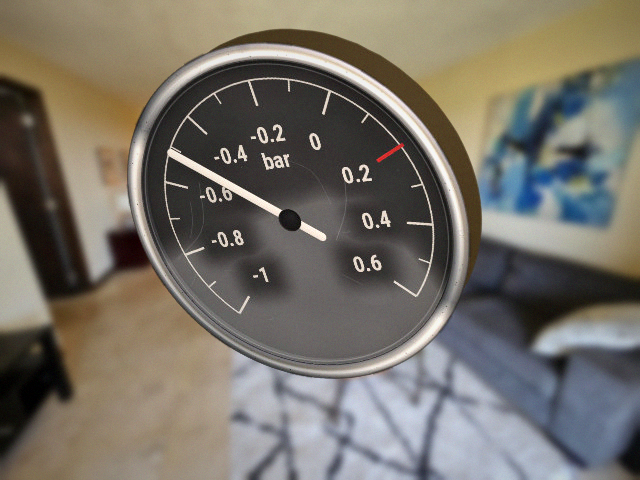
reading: value=-0.5 unit=bar
